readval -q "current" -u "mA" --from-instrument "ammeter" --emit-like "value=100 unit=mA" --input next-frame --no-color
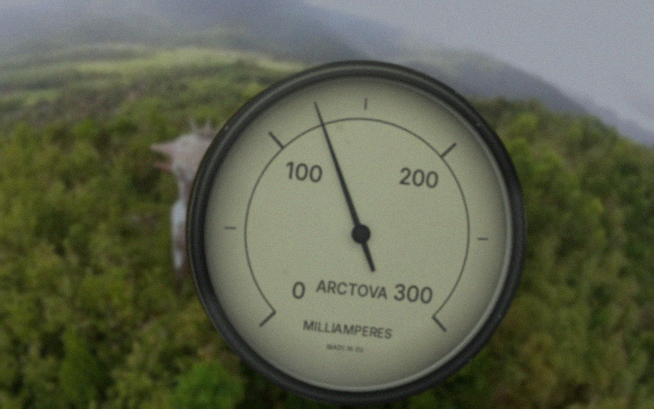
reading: value=125 unit=mA
